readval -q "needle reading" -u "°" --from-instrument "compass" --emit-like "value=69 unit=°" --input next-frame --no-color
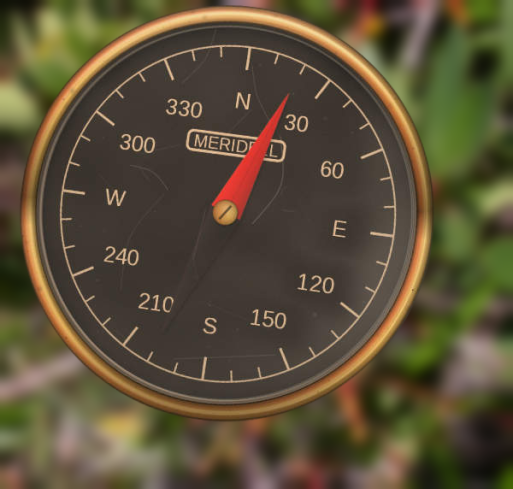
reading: value=20 unit=°
